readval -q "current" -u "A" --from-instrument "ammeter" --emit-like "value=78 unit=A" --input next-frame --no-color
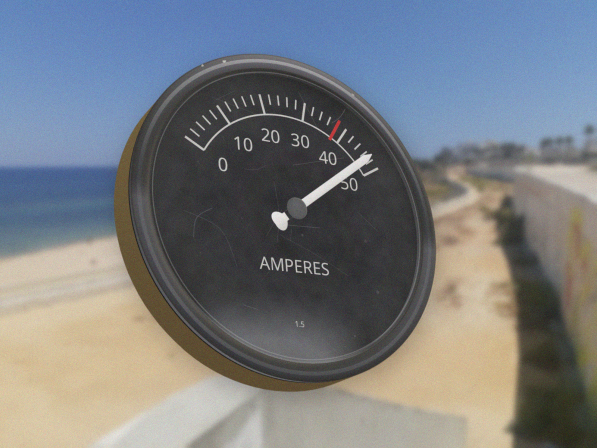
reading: value=47 unit=A
